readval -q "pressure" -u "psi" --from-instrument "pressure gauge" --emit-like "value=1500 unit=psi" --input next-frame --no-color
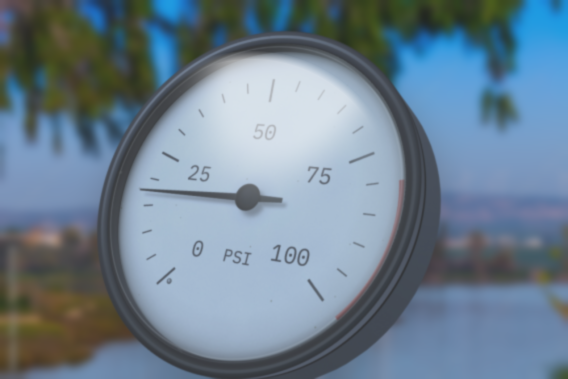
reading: value=17.5 unit=psi
